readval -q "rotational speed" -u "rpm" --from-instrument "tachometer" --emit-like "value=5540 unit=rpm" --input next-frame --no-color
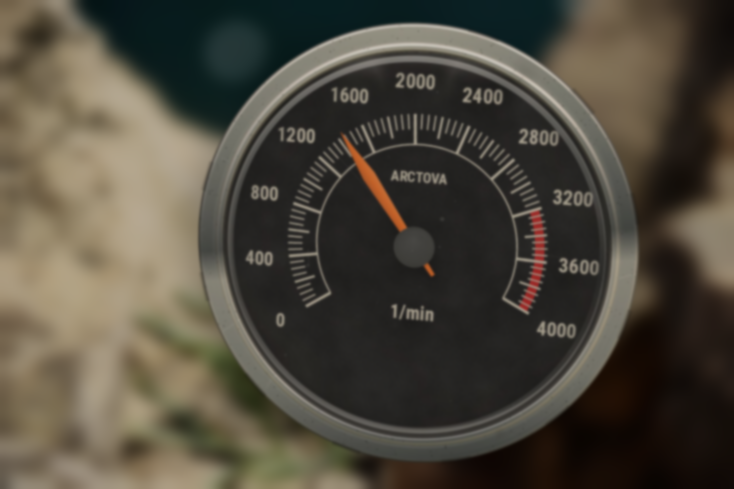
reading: value=1450 unit=rpm
